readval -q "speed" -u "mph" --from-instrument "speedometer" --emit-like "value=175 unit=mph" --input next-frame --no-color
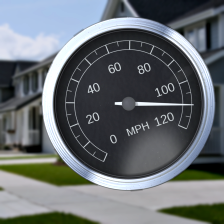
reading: value=110 unit=mph
